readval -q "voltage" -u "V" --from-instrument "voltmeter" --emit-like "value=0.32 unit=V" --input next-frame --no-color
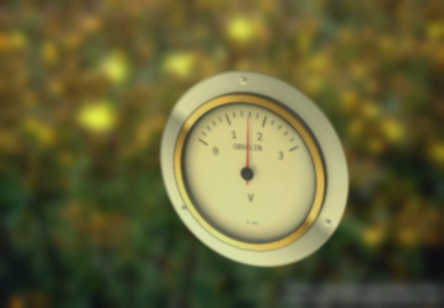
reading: value=1.6 unit=V
